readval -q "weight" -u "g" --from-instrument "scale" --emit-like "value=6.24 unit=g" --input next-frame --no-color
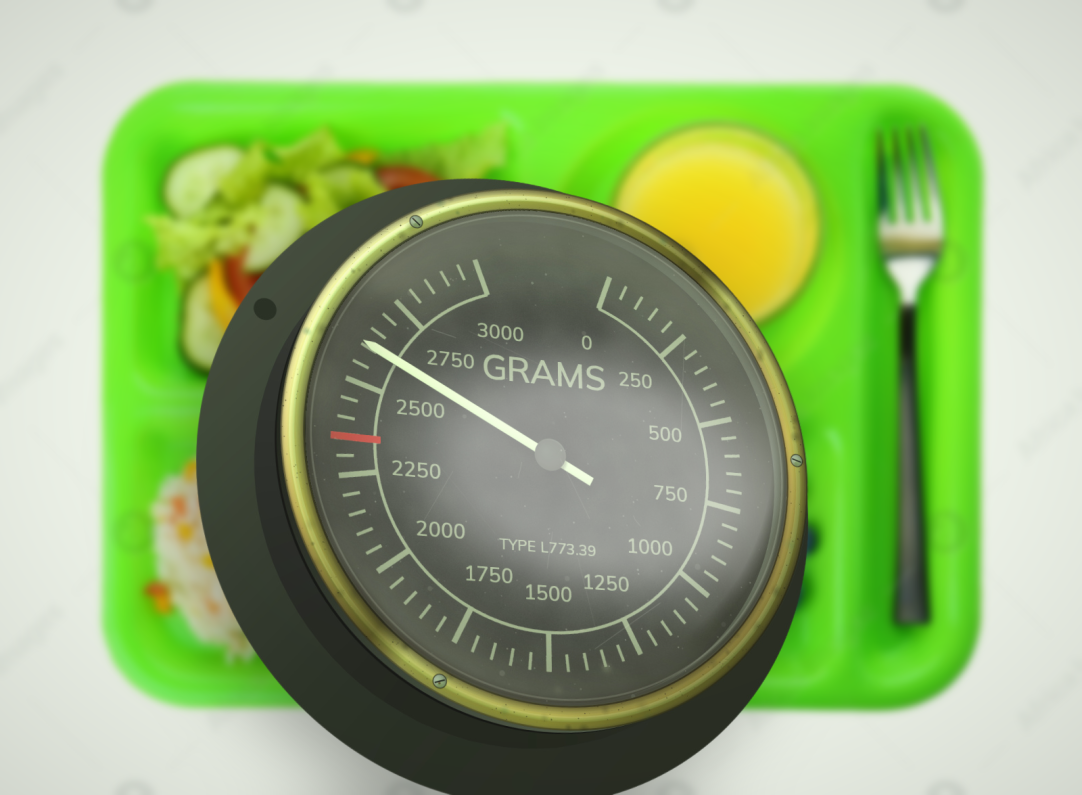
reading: value=2600 unit=g
